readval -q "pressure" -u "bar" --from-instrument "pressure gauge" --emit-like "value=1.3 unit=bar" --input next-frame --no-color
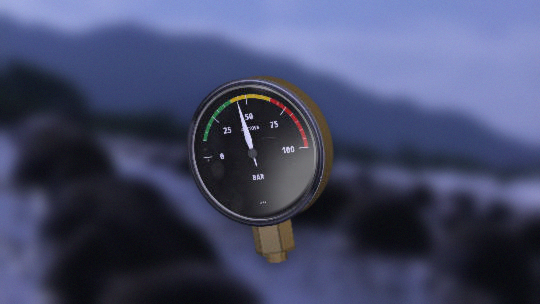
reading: value=45 unit=bar
